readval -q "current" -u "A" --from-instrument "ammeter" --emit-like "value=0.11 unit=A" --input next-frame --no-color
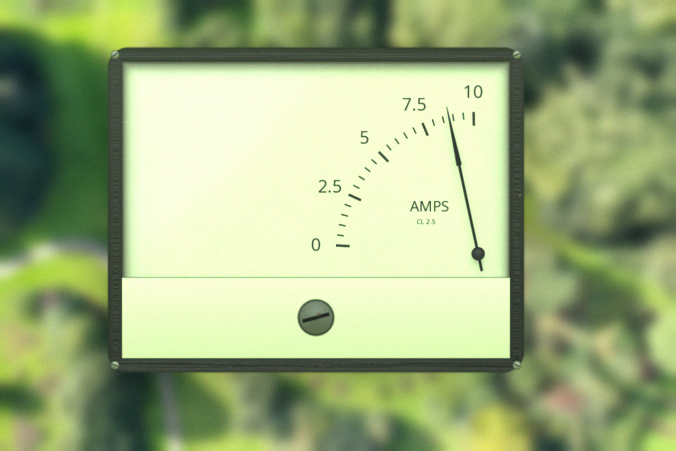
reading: value=8.75 unit=A
